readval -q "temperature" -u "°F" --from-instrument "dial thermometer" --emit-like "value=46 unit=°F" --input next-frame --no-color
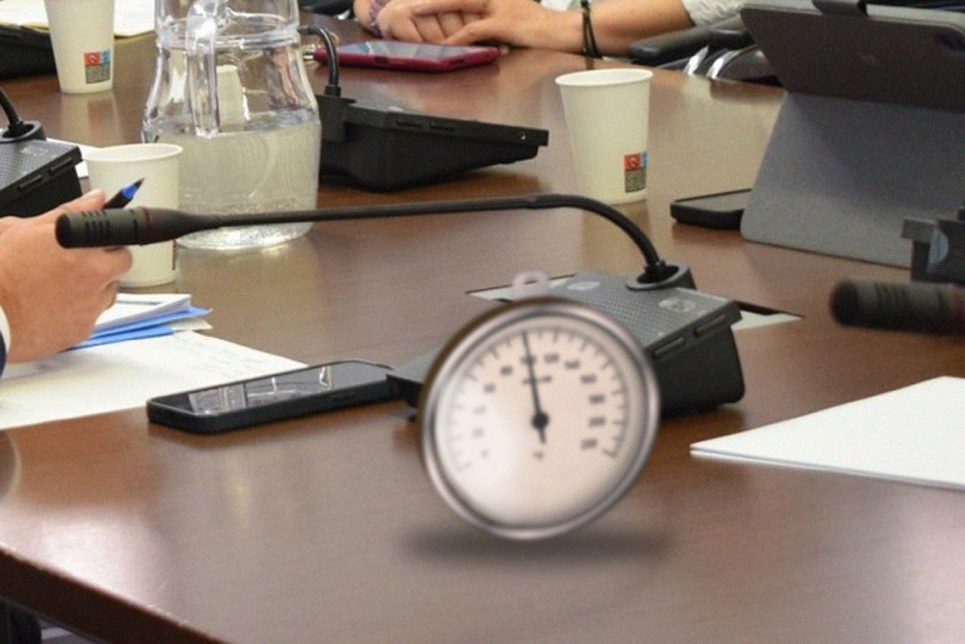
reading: value=100 unit=°F
